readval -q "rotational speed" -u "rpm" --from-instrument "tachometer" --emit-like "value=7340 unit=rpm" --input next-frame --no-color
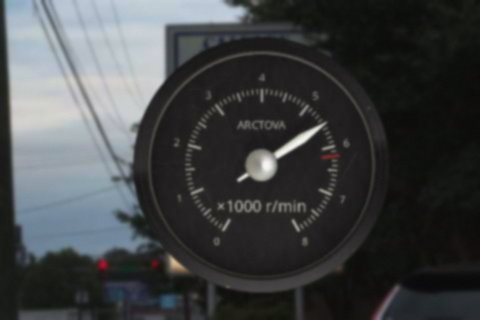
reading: value=5500 unit=rpm
